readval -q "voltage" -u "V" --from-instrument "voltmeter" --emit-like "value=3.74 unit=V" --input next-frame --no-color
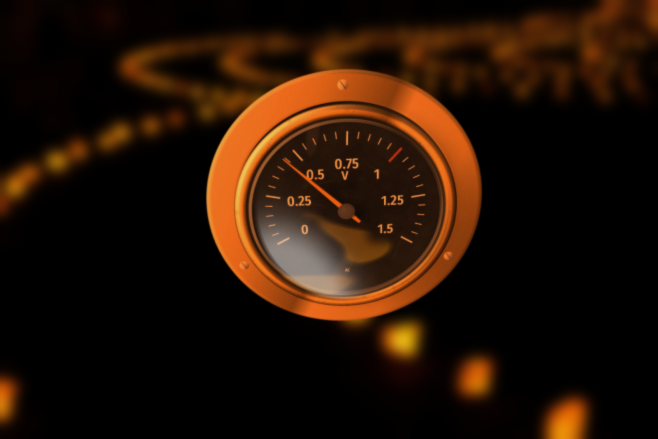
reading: value=0.45 unit=V
